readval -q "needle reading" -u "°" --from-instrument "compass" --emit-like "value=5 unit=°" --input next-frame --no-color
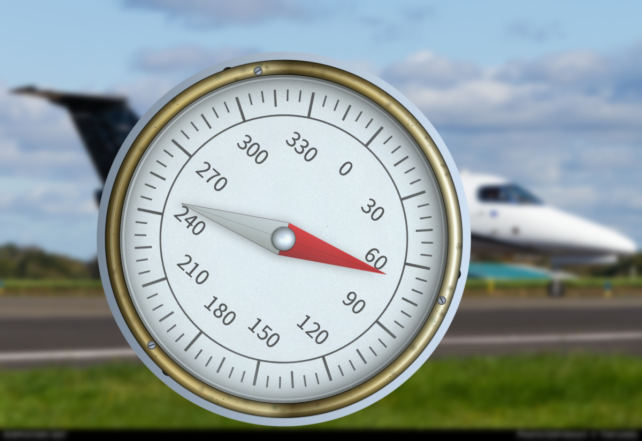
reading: value=67.5 unit=°
